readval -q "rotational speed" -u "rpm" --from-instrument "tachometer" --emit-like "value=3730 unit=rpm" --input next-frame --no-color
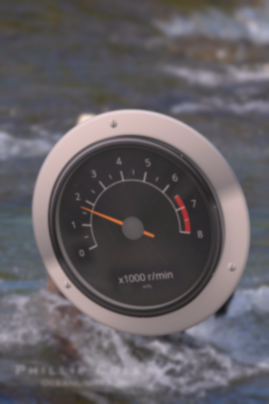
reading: value=1750 unit=rpm
